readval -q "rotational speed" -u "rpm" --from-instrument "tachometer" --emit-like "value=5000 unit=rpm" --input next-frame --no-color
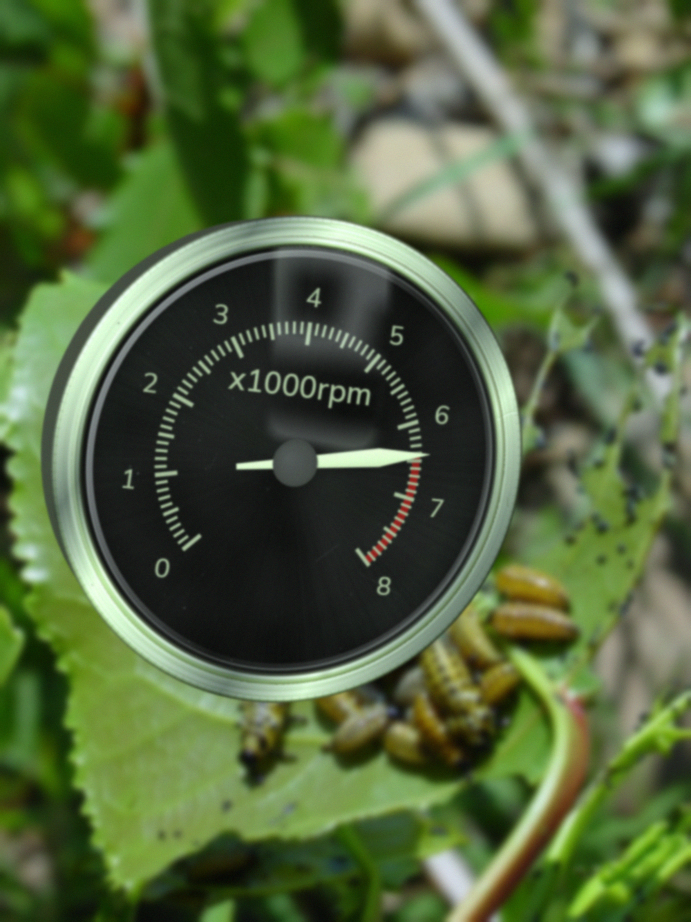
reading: value=6400 unit=rpm
